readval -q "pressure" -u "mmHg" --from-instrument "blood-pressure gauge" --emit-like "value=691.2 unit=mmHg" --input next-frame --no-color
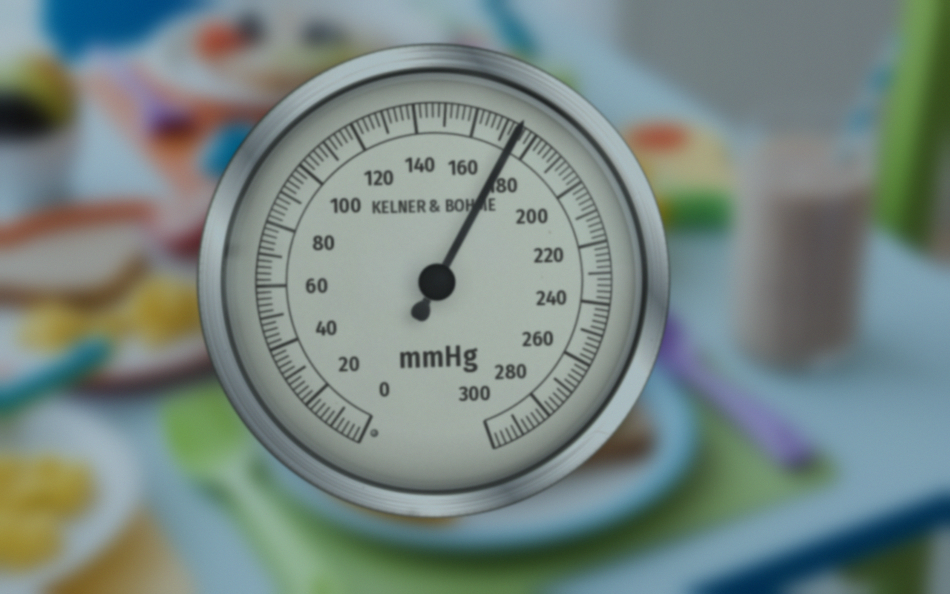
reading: value=174 unit=mmHg
